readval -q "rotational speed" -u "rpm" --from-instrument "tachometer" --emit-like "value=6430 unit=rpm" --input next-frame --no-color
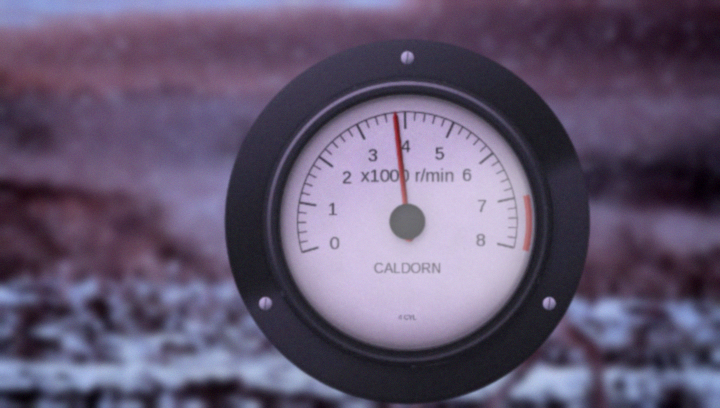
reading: value=3800 unit=rpm
